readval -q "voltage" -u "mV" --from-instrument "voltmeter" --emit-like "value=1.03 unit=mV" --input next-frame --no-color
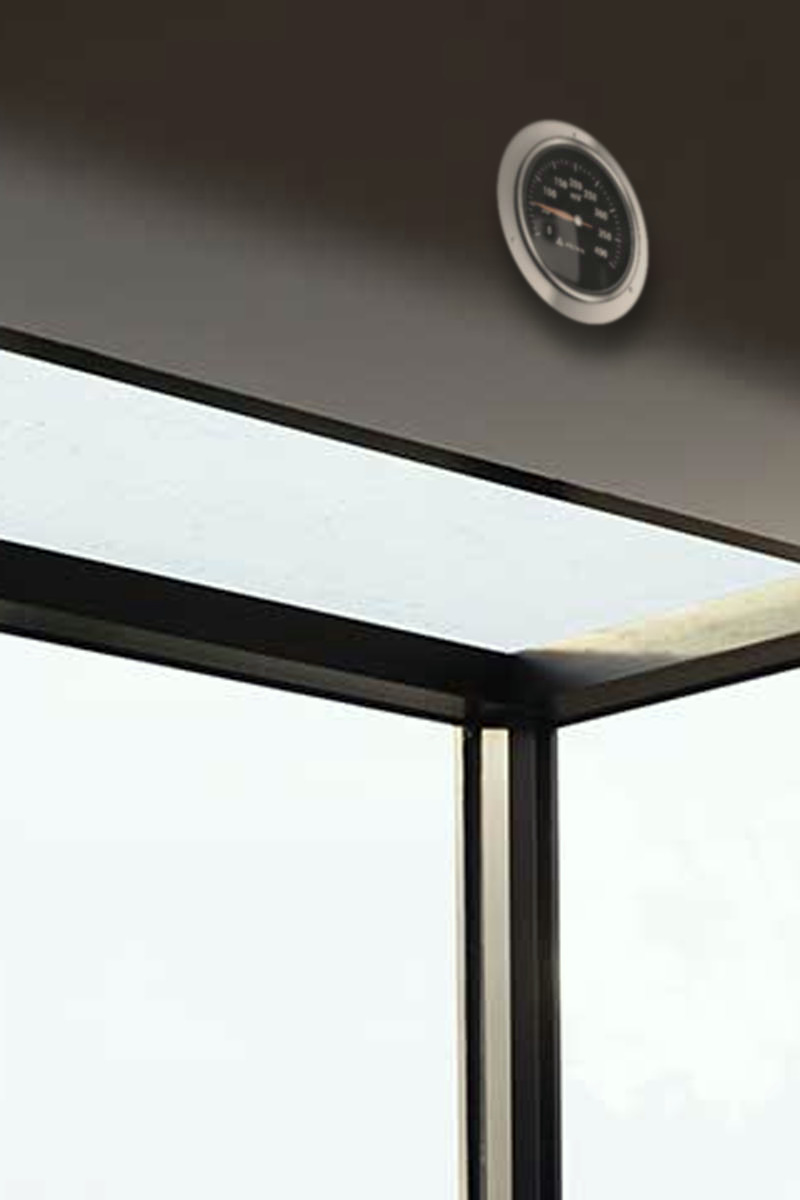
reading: value=50 unit=mV
